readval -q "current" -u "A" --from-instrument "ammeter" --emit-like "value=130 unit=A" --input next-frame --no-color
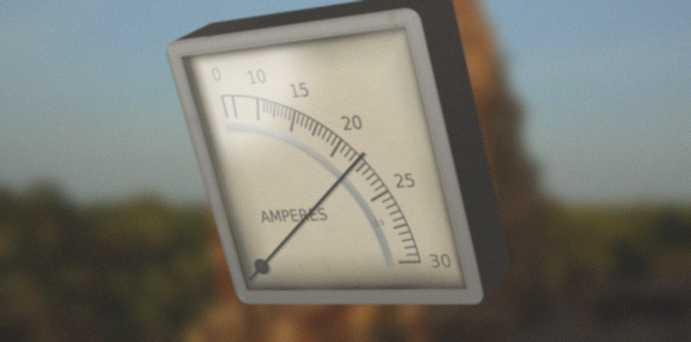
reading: value=22 unit=A
